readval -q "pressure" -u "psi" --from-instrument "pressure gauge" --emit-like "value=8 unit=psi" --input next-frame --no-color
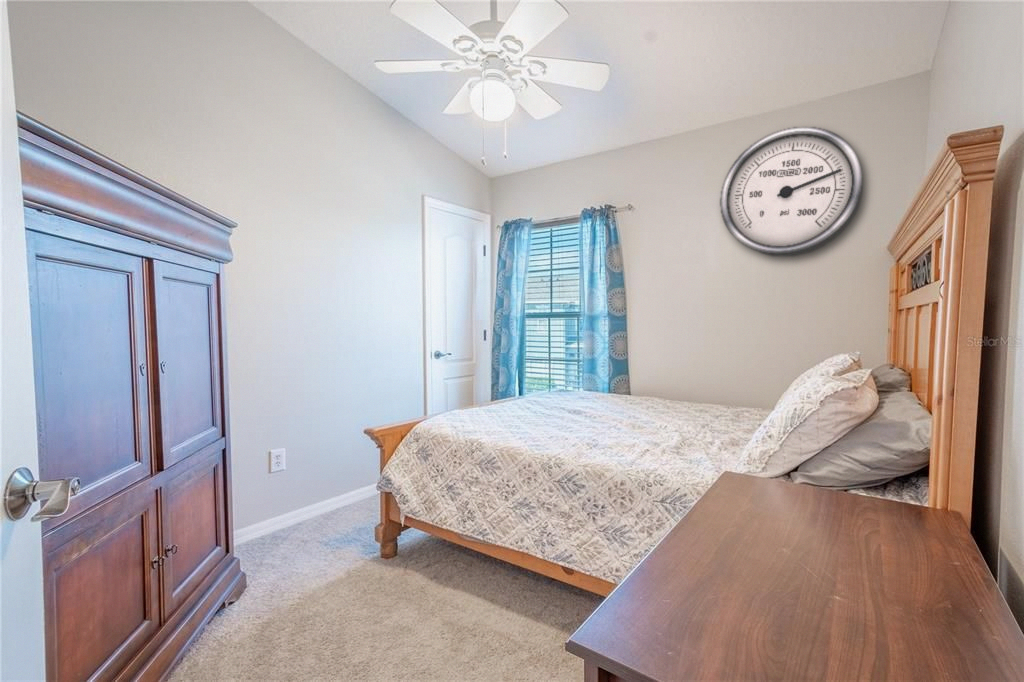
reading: value=2250 unit=psi
